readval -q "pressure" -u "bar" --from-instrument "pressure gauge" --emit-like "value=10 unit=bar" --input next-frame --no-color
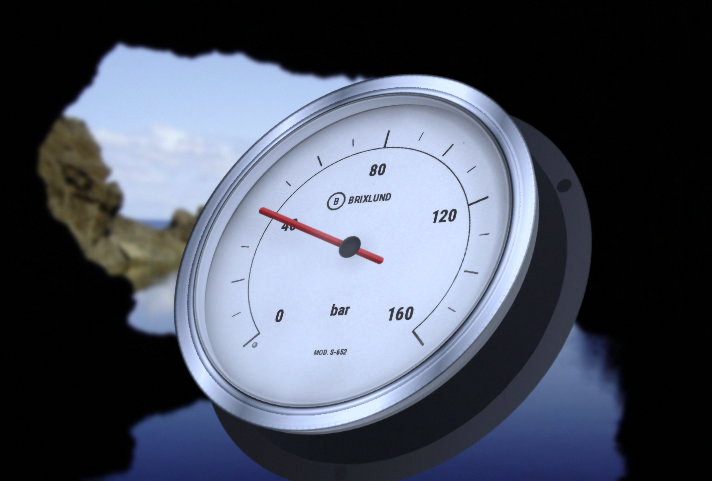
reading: value=40 unit=bar
